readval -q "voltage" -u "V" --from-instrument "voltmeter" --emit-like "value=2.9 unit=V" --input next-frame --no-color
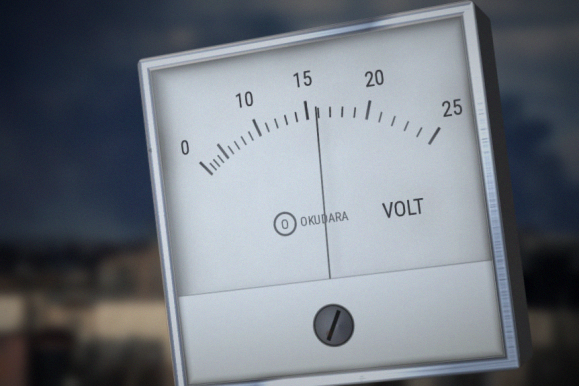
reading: value=16 unit=V
